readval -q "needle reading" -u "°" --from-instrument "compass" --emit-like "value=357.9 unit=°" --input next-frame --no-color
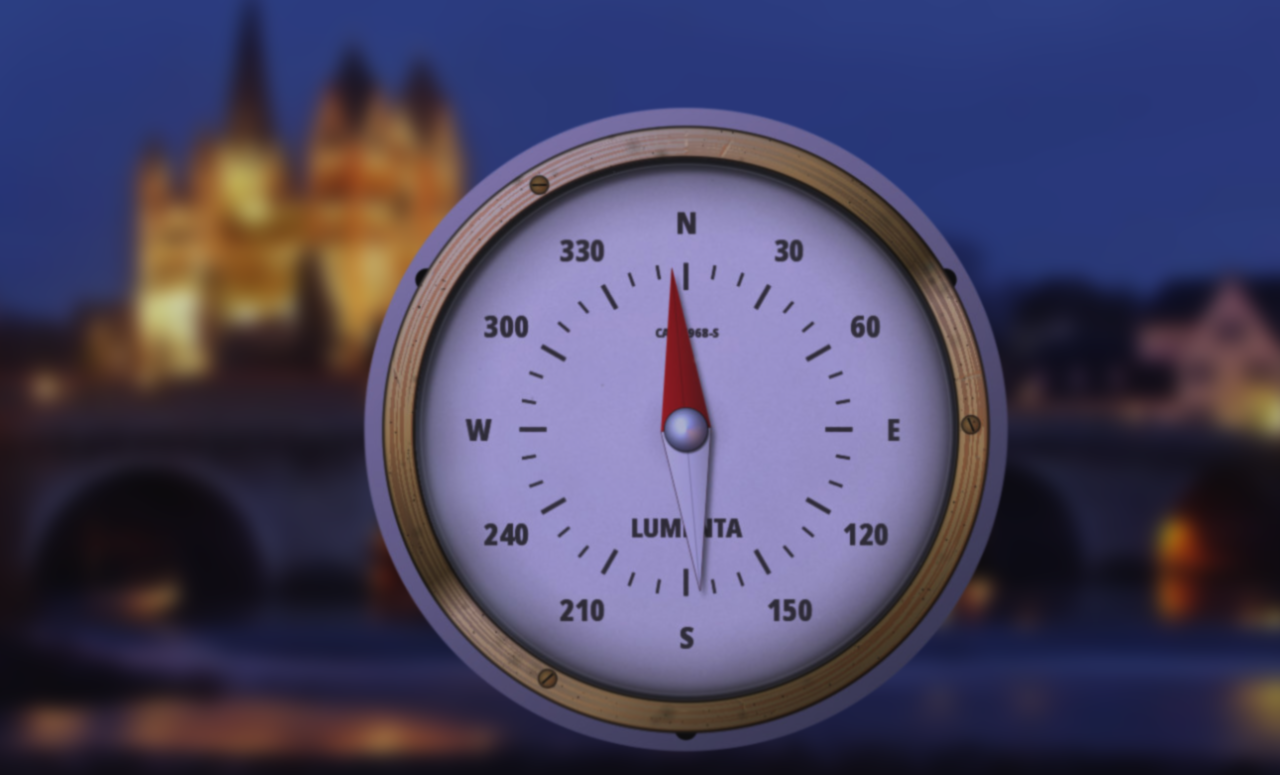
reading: value=355 unit=°
